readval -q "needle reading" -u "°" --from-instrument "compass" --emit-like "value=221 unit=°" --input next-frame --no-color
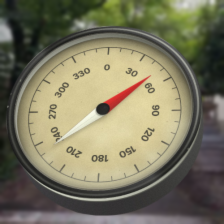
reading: value=50 unit=°
